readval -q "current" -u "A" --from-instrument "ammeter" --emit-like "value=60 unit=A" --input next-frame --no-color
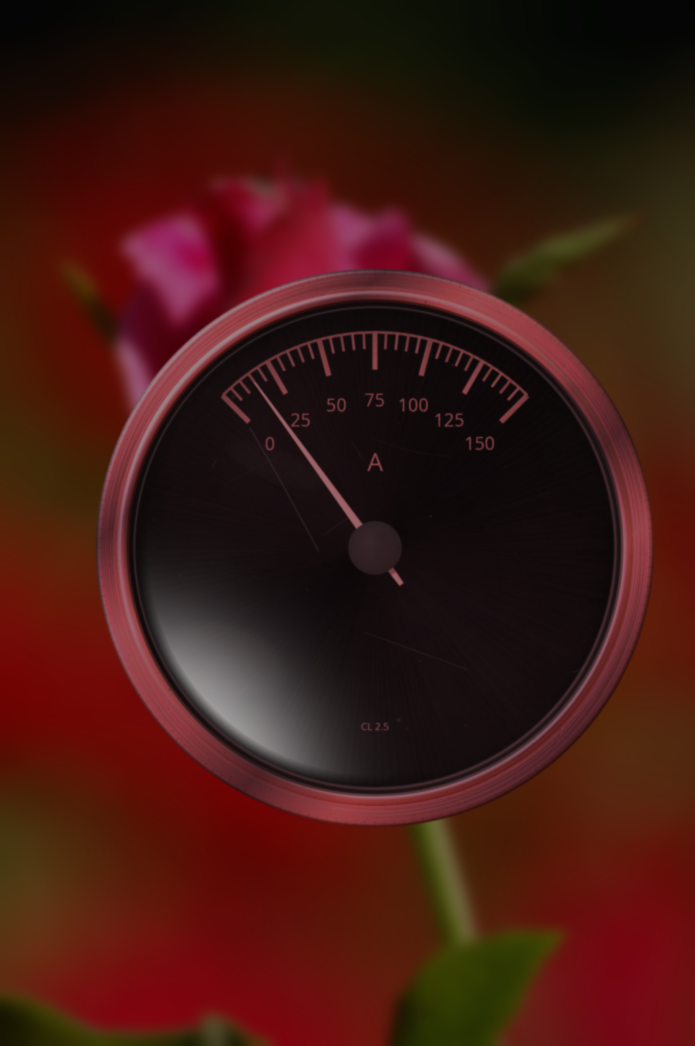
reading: value=15 unit=A
